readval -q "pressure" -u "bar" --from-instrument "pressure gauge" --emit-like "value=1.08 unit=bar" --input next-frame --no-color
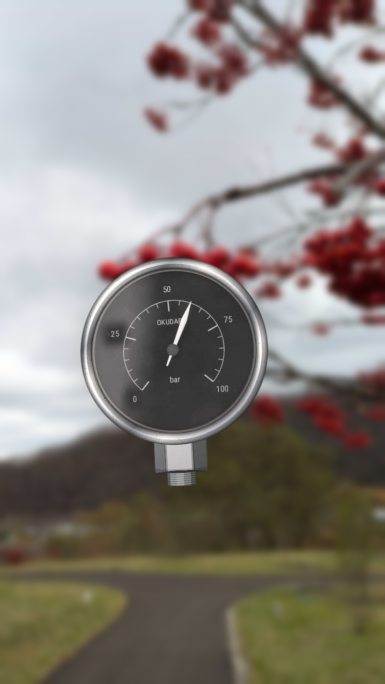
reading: value=60 unit=bar
